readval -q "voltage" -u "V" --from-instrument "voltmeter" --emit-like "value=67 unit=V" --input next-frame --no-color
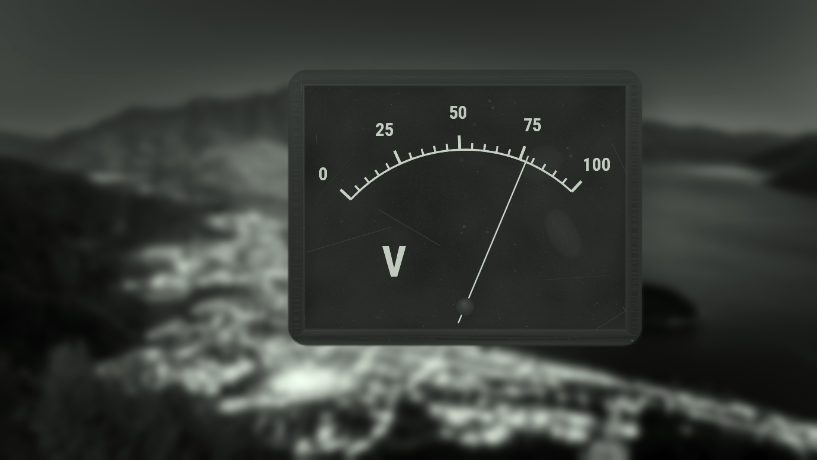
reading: value=77.5 unit=V
